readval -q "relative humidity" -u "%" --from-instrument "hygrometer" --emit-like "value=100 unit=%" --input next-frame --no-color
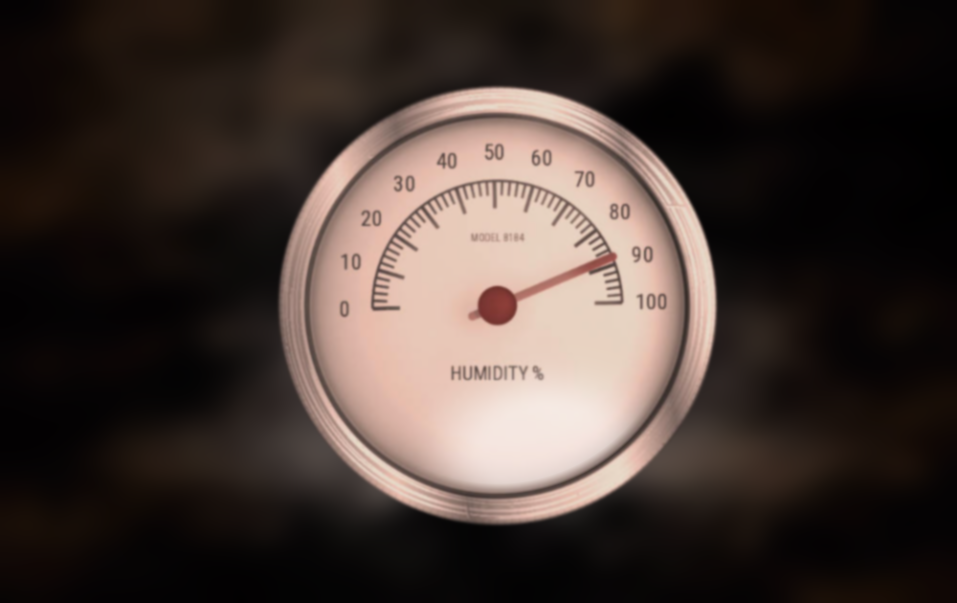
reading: value=88 unit=%
